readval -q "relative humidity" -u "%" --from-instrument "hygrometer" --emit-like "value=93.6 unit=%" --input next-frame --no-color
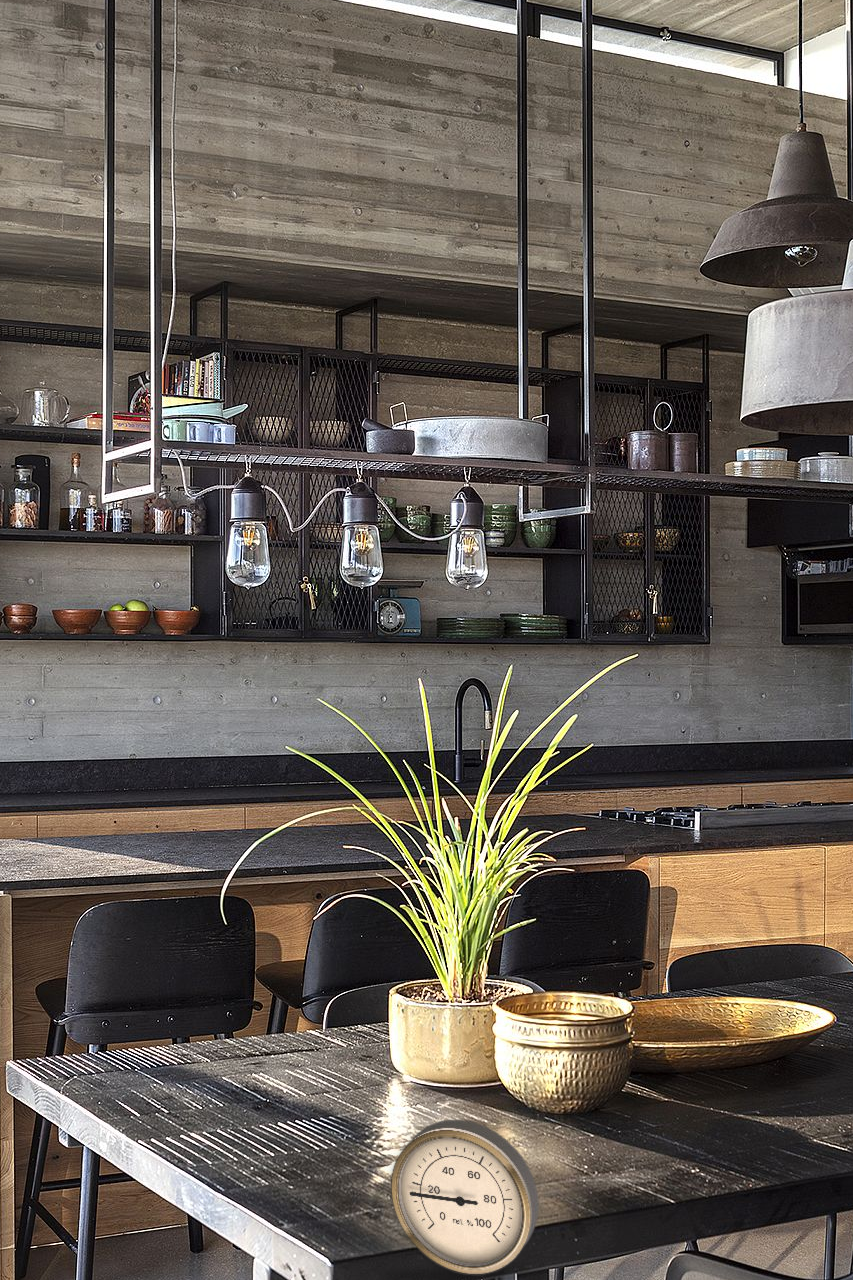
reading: value=16 unit=%
